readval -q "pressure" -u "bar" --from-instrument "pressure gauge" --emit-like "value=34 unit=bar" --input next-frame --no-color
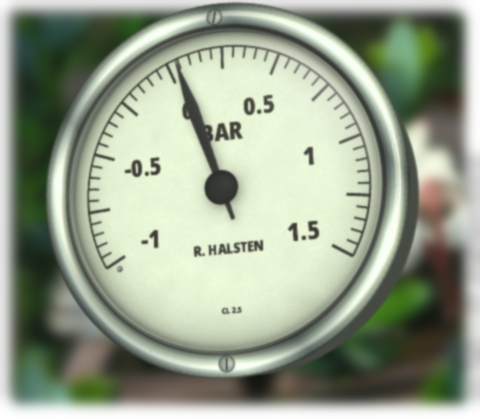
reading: value=0.05 unit=bar
